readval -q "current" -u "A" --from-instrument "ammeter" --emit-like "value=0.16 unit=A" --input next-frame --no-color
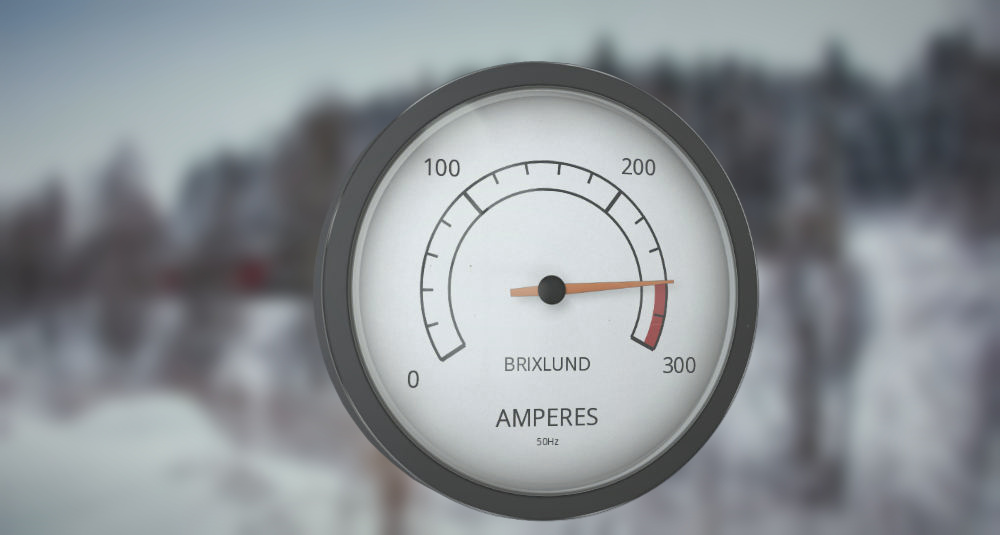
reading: value=260 unit=A
